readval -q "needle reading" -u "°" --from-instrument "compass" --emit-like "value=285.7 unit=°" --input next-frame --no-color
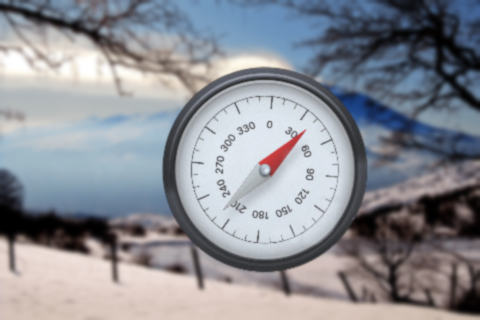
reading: value=40 unit=°
